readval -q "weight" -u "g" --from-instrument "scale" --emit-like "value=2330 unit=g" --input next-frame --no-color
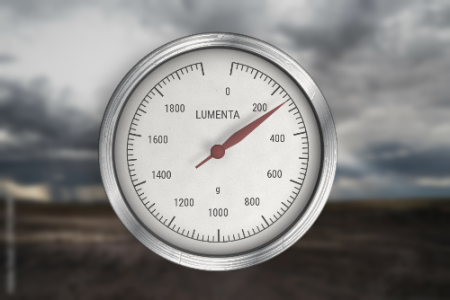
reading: value=260 unit=g
